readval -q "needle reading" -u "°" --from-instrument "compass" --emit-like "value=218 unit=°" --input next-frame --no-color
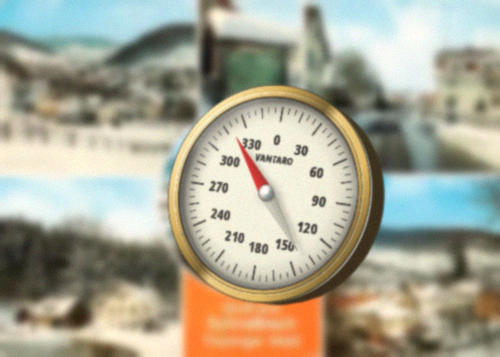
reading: value=320 unit=°
